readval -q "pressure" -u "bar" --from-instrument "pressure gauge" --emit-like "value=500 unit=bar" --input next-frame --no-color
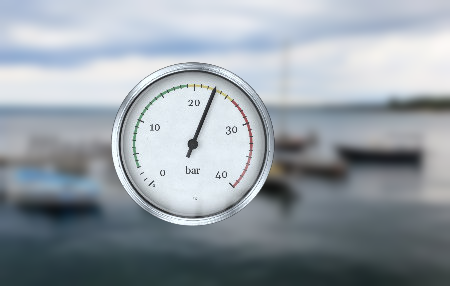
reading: value=23 unit=bar
